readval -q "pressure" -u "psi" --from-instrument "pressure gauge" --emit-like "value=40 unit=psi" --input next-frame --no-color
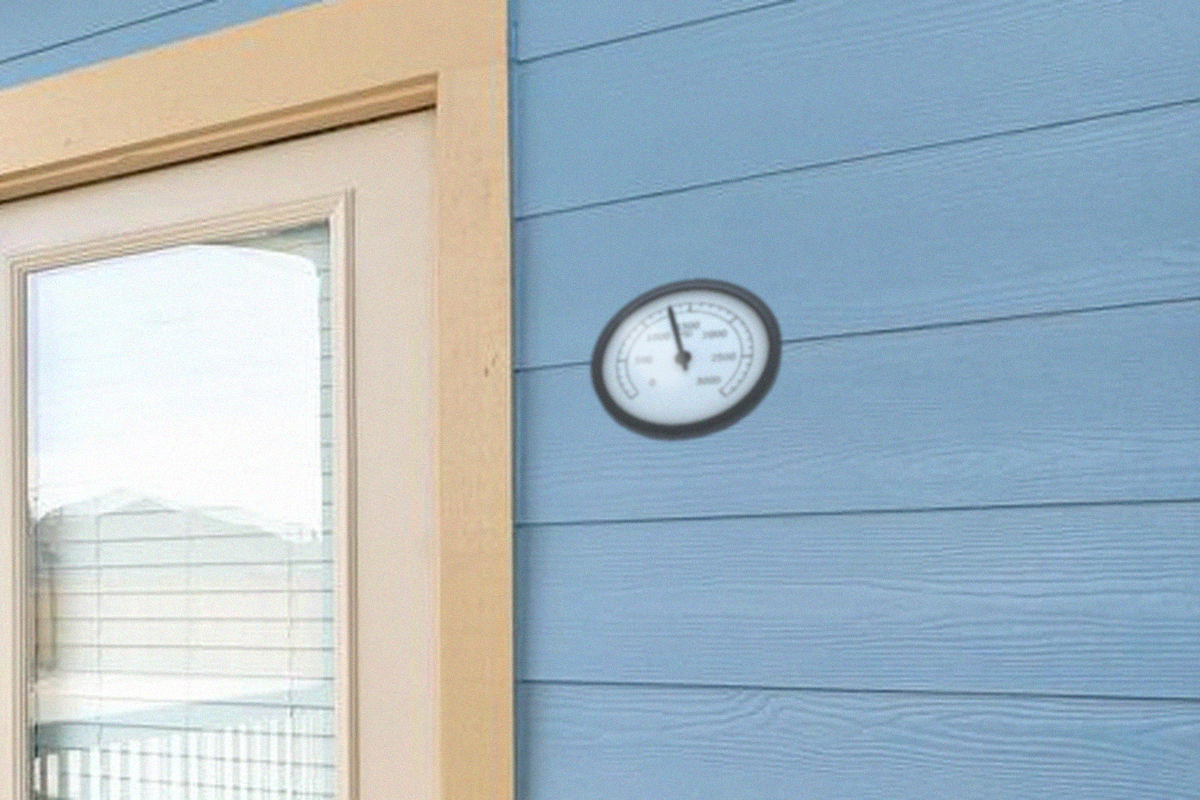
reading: value=1300 unit=psi
